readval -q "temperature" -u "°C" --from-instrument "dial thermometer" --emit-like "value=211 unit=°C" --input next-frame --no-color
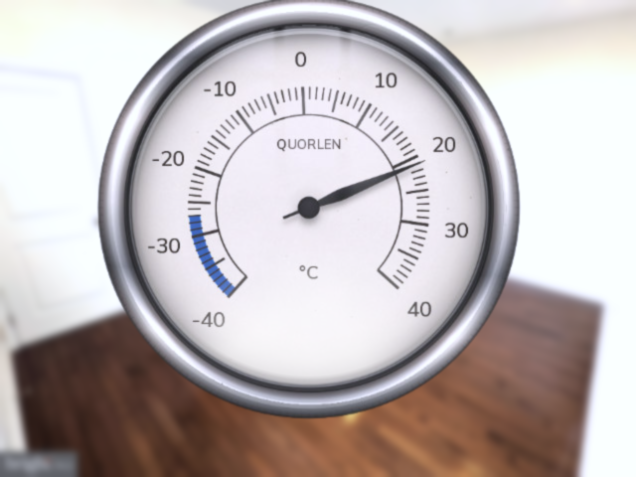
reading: value=21 unit=°C
